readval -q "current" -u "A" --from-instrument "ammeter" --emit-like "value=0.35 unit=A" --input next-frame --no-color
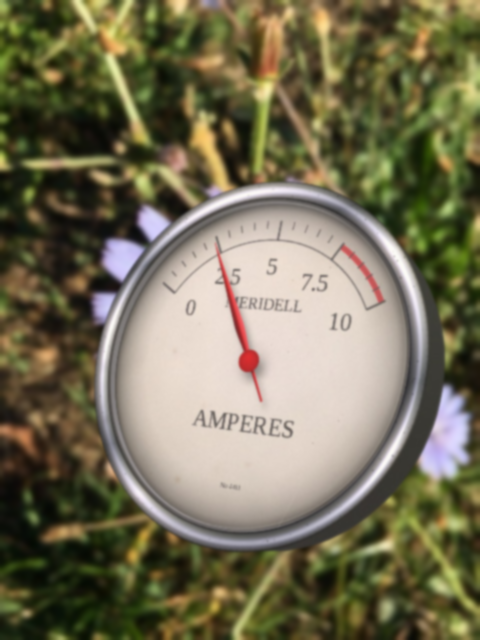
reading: value=2.5 unit=A
